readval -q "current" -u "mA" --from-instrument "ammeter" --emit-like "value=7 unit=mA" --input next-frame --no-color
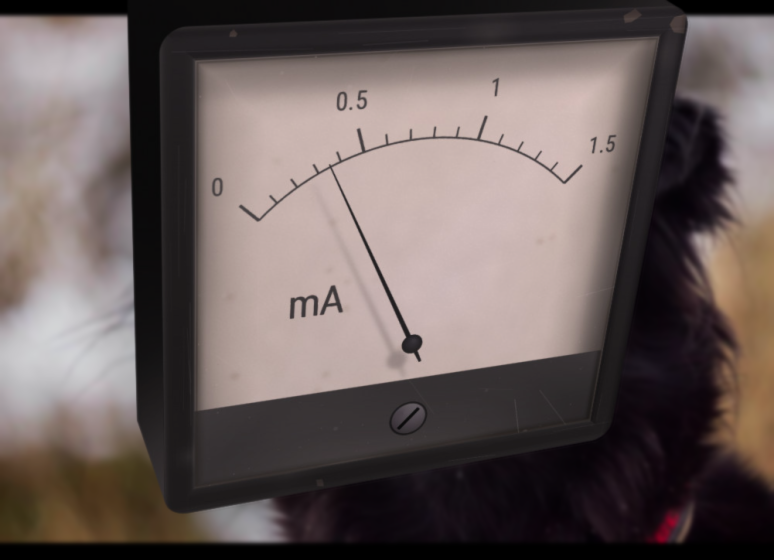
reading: value=0.35 unit=mA
